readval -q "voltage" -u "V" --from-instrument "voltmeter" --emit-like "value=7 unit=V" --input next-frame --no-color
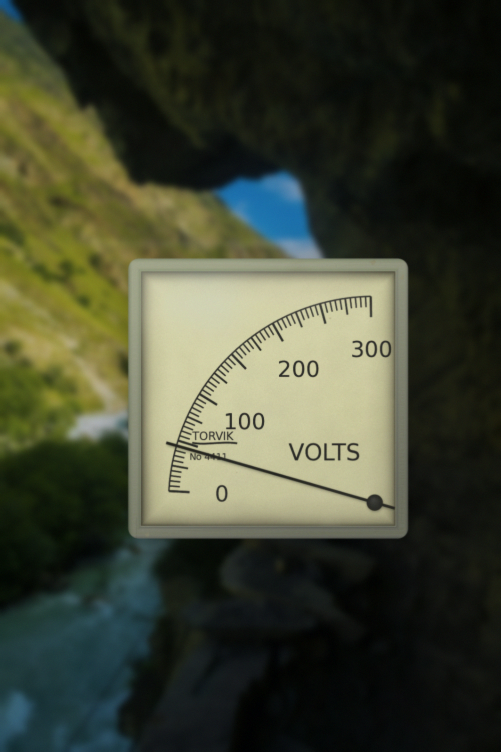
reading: value=45 unit=V
